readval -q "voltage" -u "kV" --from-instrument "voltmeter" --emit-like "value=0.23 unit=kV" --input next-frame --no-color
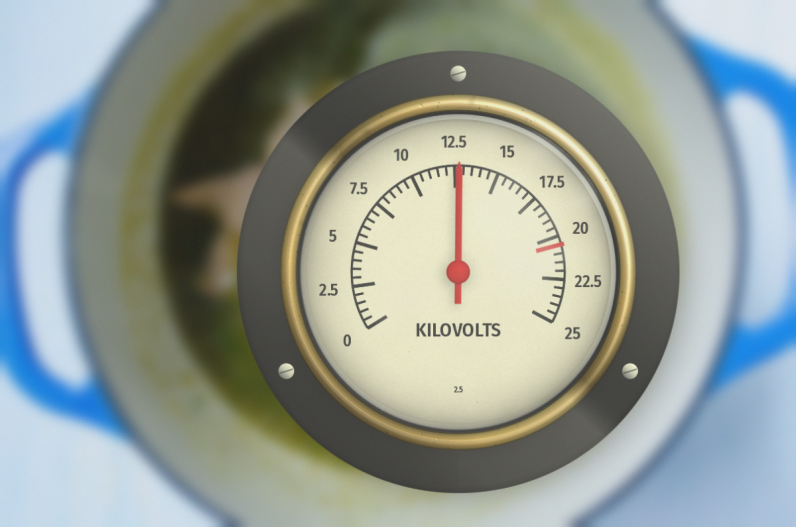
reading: value=12.75 unit=kV
